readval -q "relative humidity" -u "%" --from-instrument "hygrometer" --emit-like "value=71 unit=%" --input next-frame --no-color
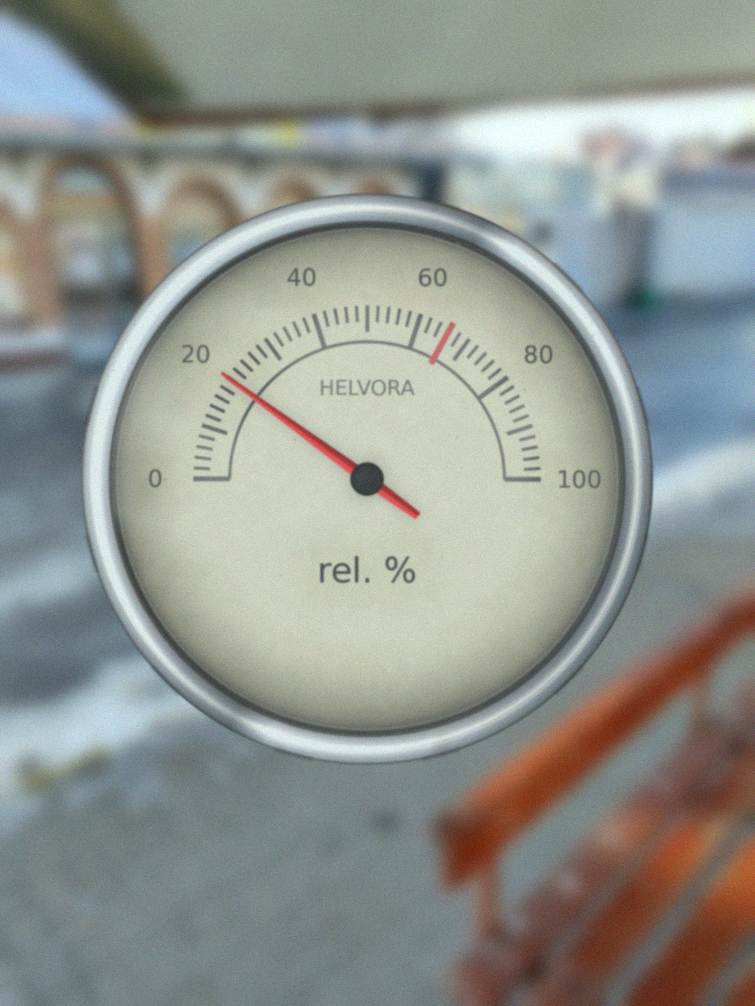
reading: value=20 unit=%
